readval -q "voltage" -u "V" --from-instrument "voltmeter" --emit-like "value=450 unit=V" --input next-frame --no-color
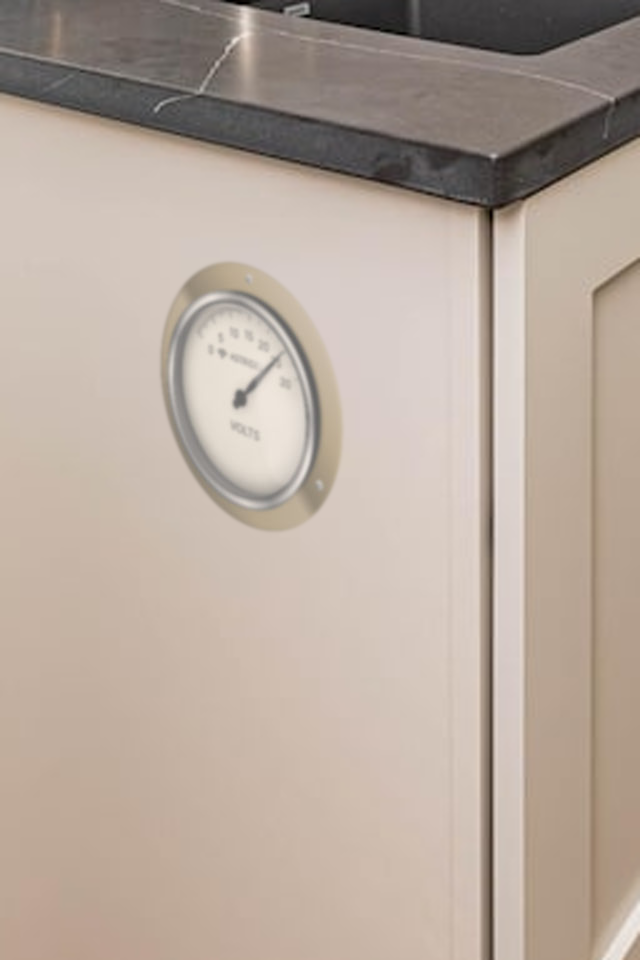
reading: value=25 unit=V
